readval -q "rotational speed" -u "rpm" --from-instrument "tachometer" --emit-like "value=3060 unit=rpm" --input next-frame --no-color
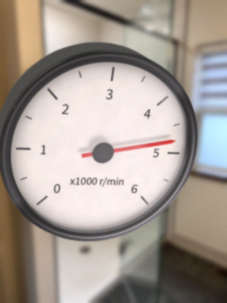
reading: value=4750 unit=rpm
